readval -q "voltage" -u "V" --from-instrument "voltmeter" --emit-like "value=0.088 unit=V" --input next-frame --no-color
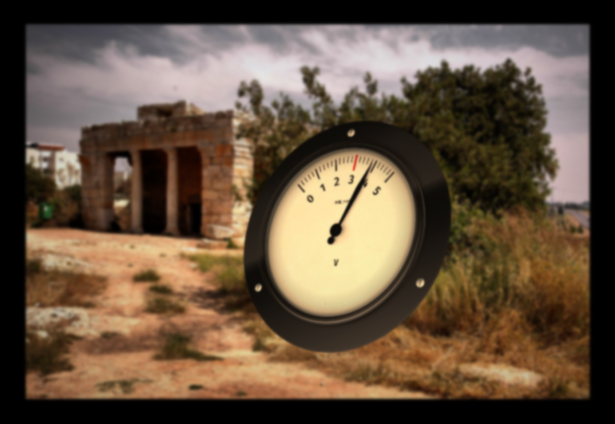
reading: value=4 unit=V
